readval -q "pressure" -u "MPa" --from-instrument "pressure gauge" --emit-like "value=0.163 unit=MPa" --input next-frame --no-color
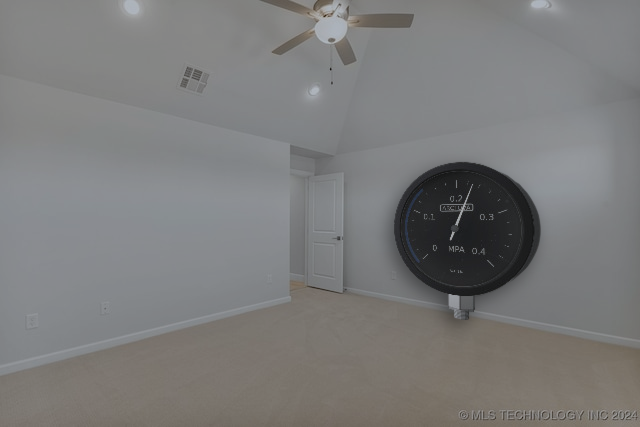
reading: value=0.23 unit=MPa
